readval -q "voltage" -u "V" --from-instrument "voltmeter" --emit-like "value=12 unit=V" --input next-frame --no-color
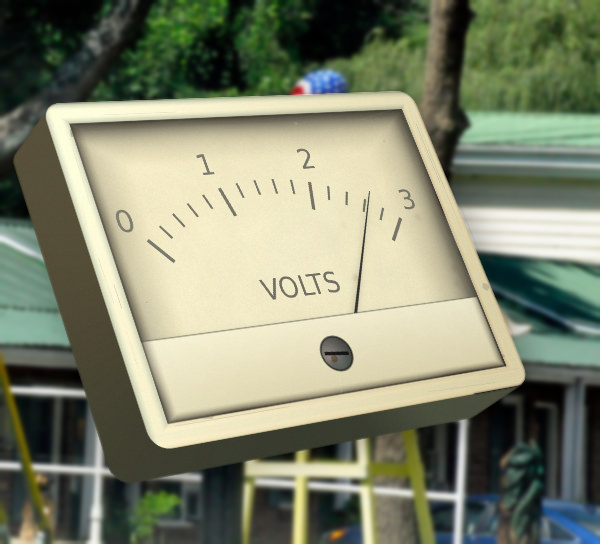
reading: value=2.6 unit=V
